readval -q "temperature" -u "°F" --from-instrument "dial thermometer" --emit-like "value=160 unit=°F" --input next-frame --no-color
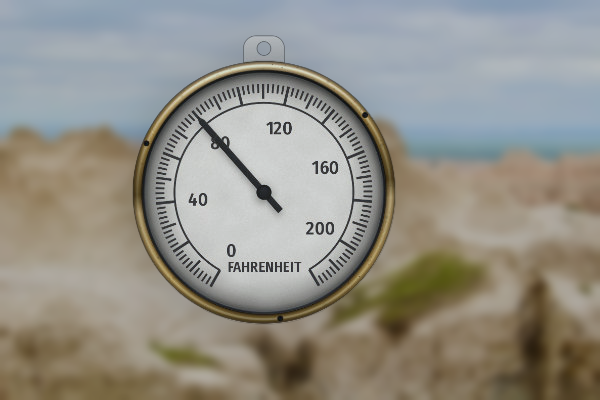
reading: value=80 unit=°F
